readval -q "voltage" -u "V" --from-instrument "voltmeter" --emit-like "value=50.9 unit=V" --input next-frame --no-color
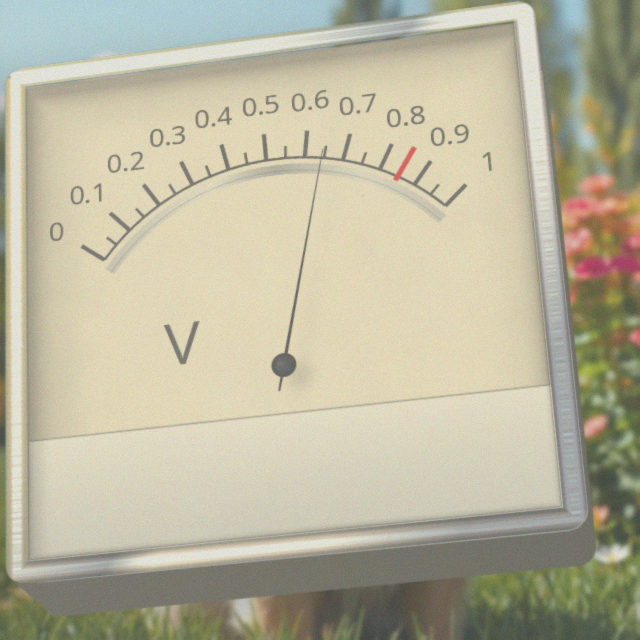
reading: value=0.65 unit=V
